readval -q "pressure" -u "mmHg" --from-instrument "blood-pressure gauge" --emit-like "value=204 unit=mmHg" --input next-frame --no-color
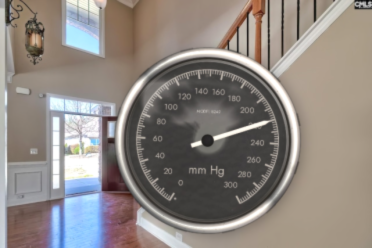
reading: value=220 unit=mmHg
